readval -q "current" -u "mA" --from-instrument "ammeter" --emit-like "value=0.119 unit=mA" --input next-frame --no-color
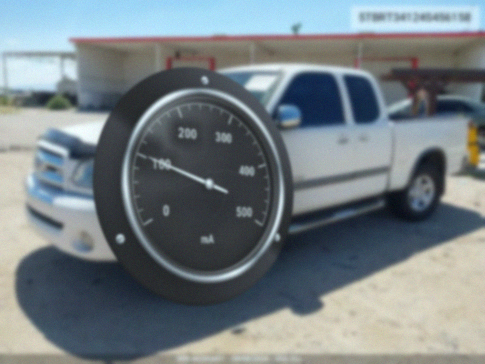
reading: value=100 unit=mA
